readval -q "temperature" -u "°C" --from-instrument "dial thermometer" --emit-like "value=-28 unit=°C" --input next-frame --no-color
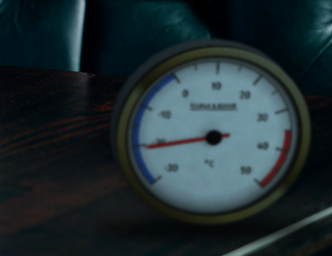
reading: value=-20 unit=°C
